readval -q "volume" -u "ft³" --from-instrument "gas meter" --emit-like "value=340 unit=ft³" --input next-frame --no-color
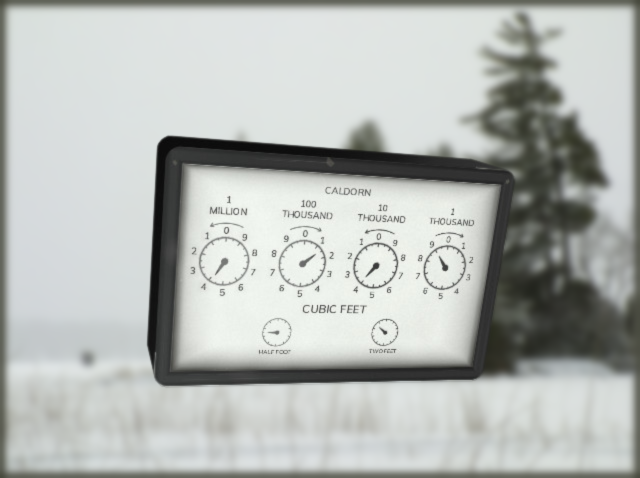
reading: value=413900 unit=ft³
